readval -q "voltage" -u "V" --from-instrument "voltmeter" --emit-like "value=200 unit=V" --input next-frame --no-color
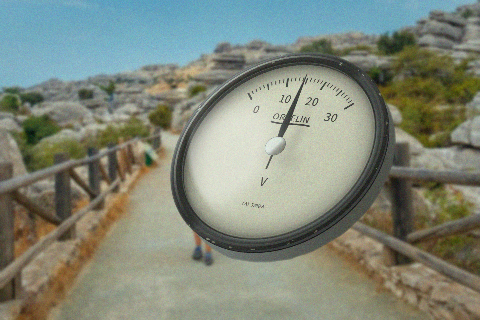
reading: value=15 unit=V
